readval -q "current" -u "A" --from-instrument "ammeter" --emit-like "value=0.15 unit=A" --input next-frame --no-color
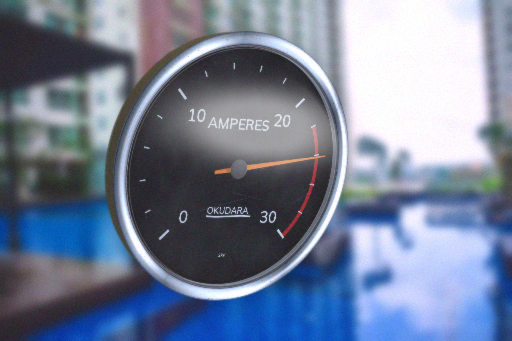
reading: value=24 unit=A
